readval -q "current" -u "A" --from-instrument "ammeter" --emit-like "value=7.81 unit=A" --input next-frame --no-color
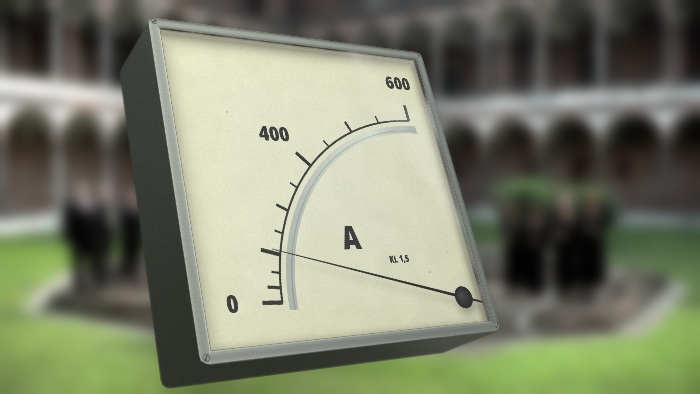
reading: value=200 unit=A
